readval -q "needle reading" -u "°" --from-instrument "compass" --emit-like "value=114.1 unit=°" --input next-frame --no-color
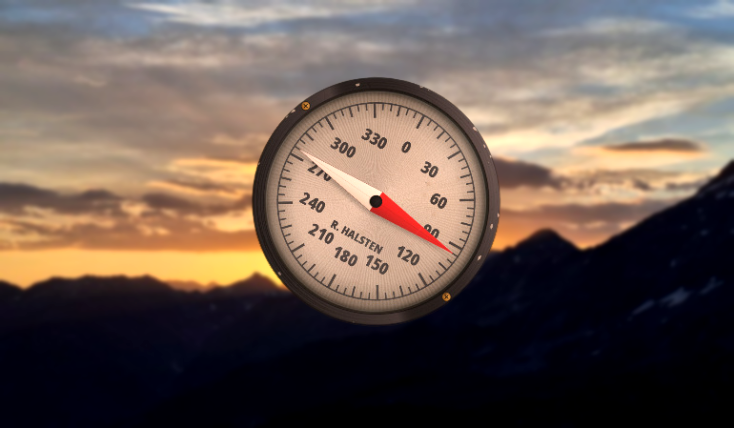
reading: value=95 unit=°
